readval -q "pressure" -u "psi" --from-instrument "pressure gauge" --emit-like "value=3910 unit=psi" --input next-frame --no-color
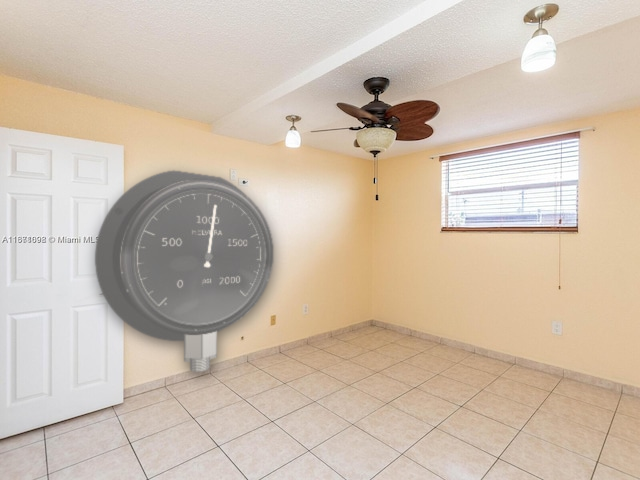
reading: value=1050 unit=psi
